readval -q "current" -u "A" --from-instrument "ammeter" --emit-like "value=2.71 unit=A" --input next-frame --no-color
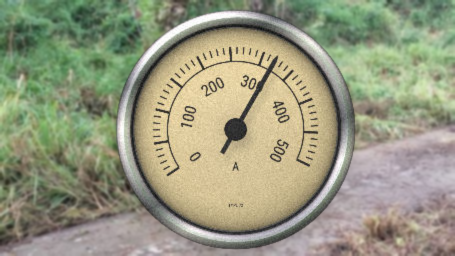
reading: value=320 unit=A
